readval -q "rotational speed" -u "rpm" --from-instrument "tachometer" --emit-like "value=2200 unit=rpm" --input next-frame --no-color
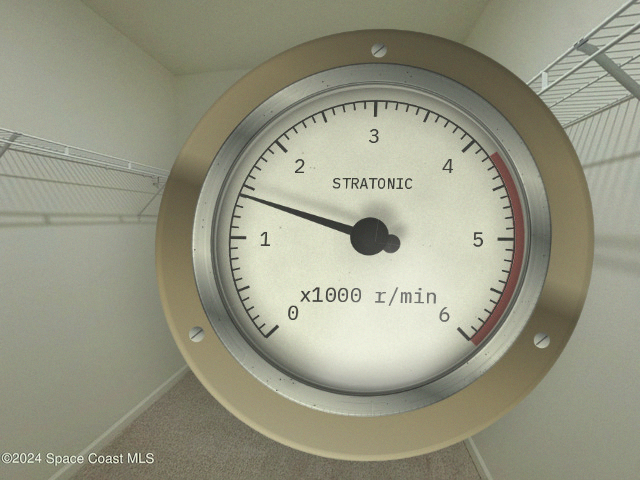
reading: value=1400 unit=rpm
